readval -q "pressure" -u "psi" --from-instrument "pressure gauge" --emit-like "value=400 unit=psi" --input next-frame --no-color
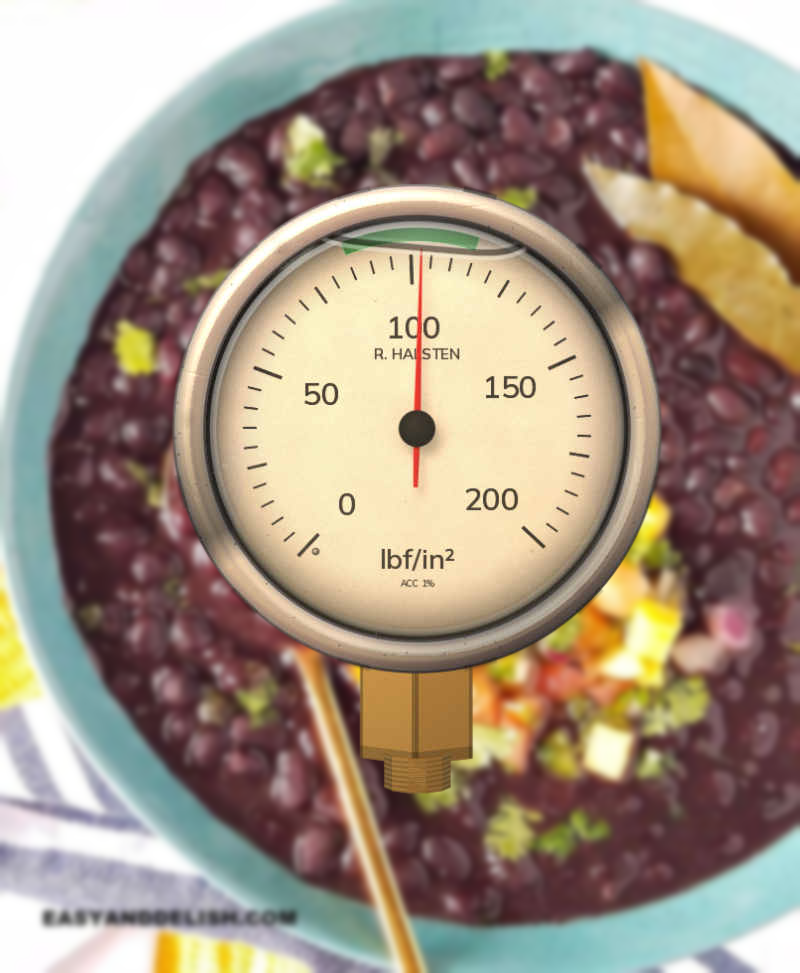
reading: value=102.5 unit=psi
